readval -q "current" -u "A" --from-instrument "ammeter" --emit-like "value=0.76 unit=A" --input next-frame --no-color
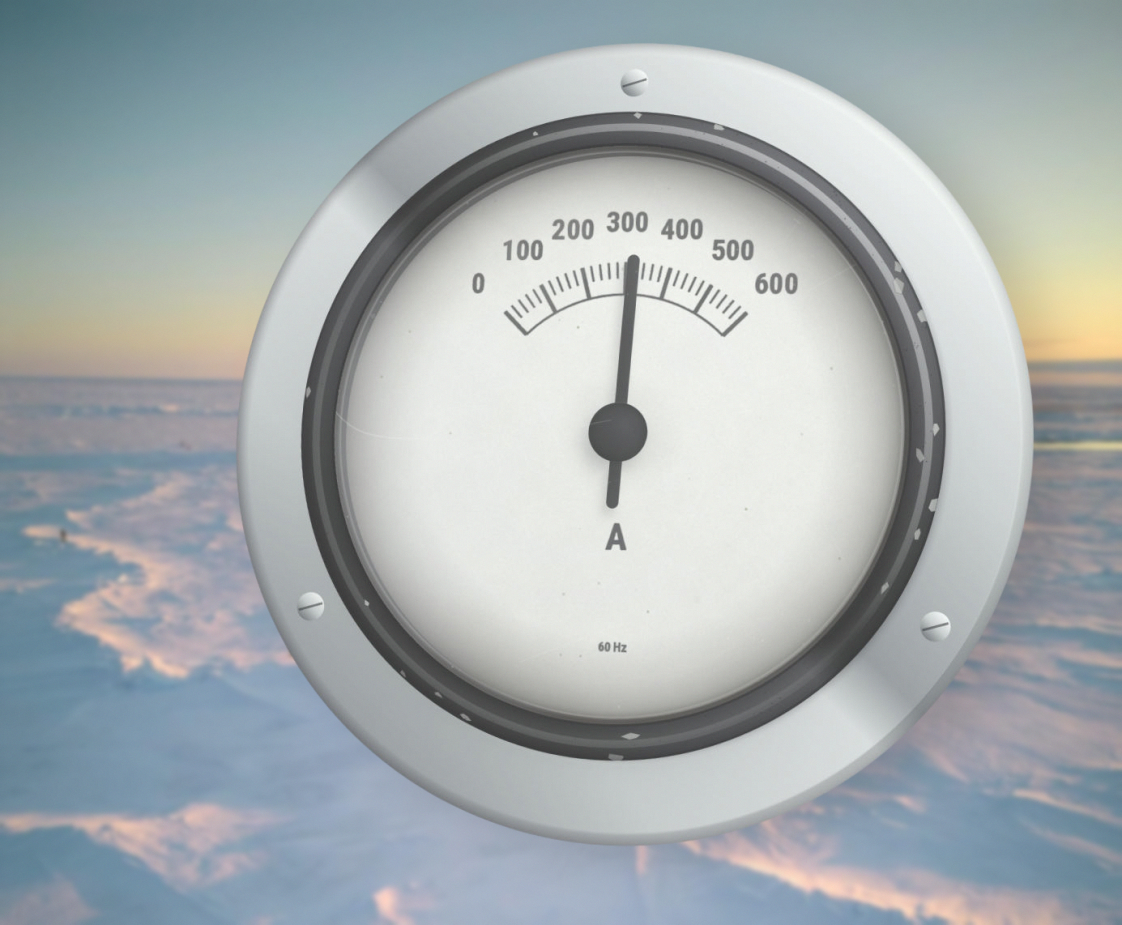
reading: value=320 unit=A
